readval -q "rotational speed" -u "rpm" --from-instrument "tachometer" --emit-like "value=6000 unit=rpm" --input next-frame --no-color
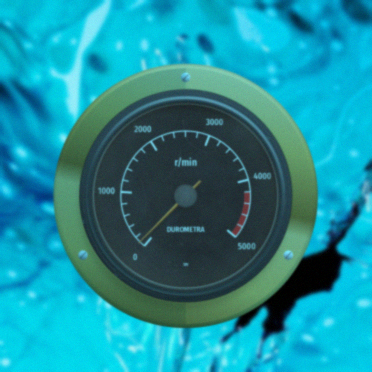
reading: value=100 unit=rpm
